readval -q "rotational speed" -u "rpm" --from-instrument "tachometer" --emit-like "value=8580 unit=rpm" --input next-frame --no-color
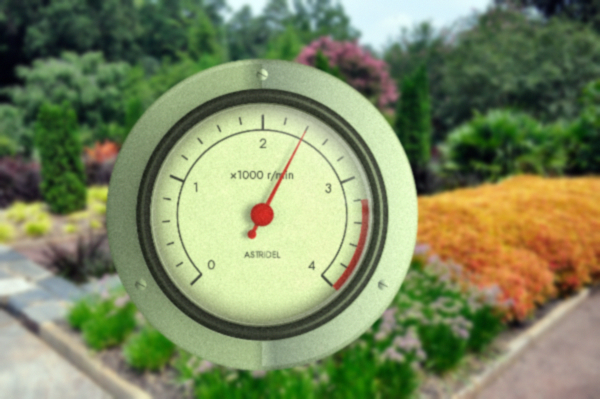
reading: value=2400 unit=rpm
